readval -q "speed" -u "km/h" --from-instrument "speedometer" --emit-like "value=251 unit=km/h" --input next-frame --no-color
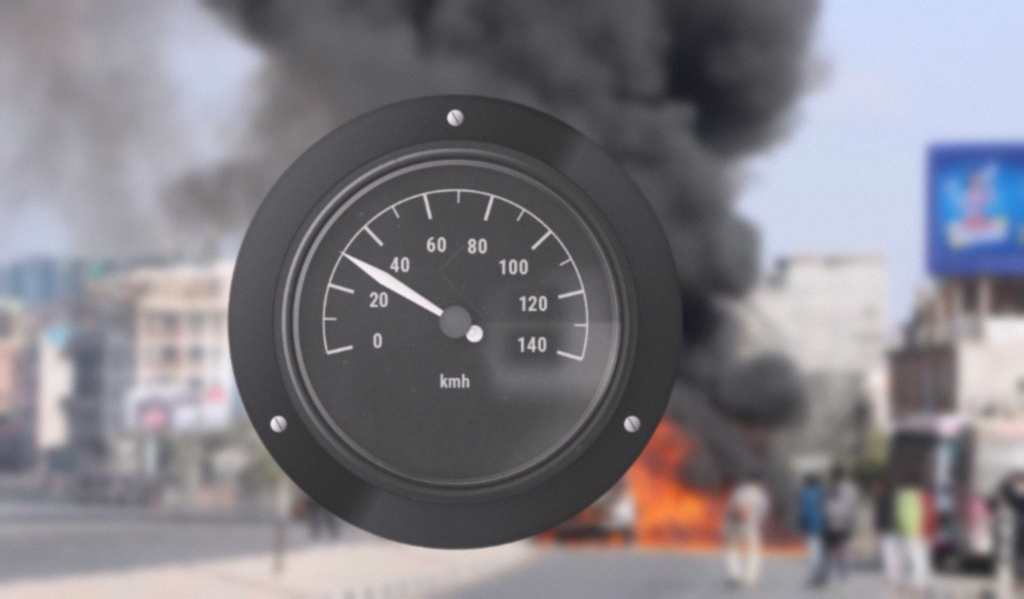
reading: value=30 unit=km/h
